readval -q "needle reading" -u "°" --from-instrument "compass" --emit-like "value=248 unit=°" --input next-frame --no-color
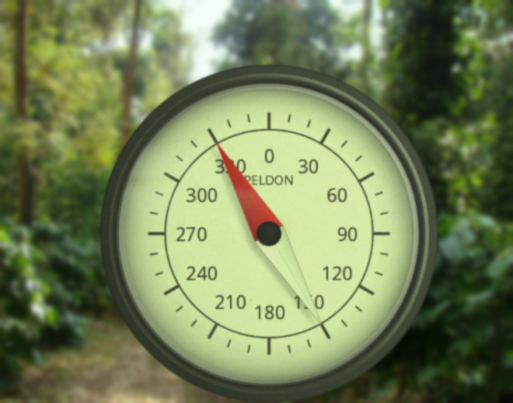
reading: value=330 unit=°
